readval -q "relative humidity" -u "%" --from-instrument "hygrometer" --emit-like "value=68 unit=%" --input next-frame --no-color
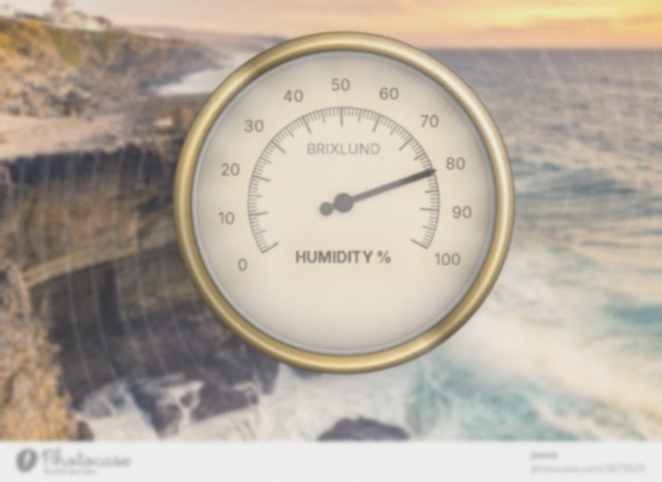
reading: value=80 unit=%
